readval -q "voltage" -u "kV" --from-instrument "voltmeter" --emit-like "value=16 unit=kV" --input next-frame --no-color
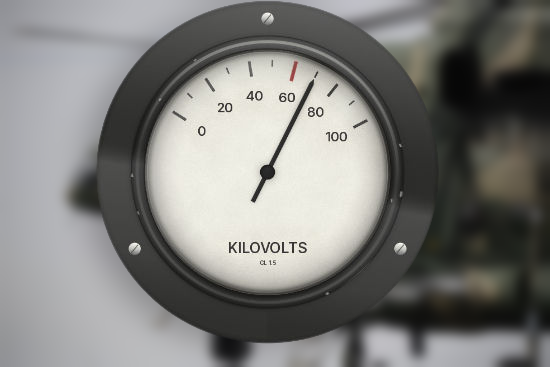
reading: value=70 unit=kV
